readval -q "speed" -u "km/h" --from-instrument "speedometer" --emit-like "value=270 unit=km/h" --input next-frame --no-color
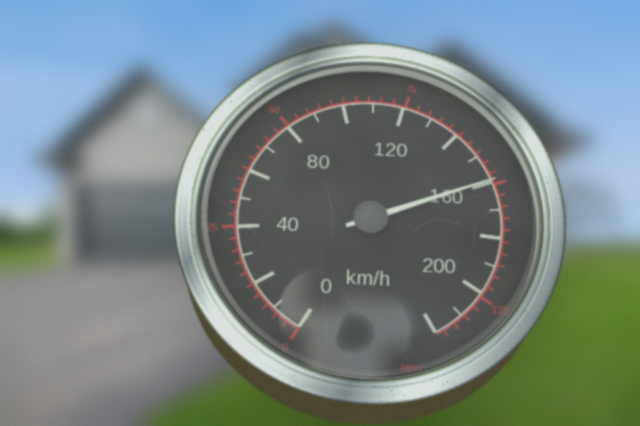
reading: value=160 unit=km/h
